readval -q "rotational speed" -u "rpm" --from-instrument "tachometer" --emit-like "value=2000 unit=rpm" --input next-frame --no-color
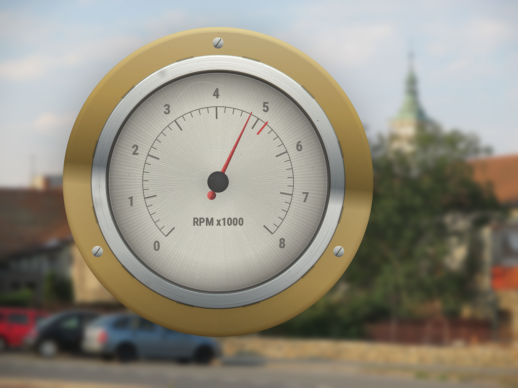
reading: value=4800 unit=rpm
